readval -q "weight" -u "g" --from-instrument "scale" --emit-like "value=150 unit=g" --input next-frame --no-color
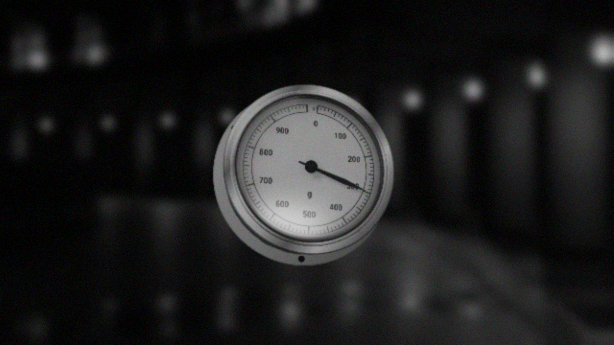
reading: value=300 unit=g
